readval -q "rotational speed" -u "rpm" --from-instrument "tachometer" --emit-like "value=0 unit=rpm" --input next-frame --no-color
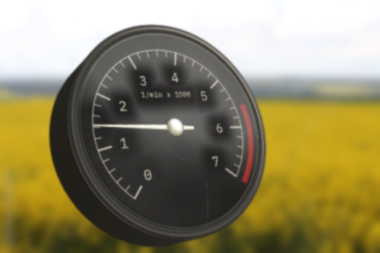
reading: value=1400 unit=rpm
